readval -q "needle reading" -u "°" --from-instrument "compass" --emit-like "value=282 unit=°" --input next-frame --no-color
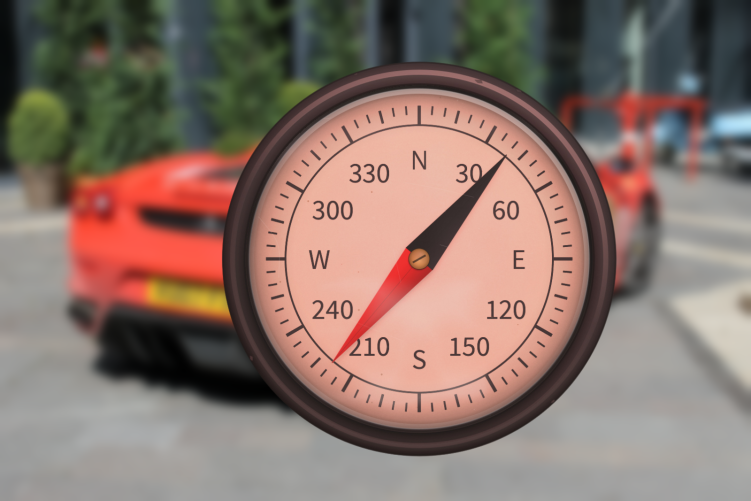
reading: value=220 unit=°
